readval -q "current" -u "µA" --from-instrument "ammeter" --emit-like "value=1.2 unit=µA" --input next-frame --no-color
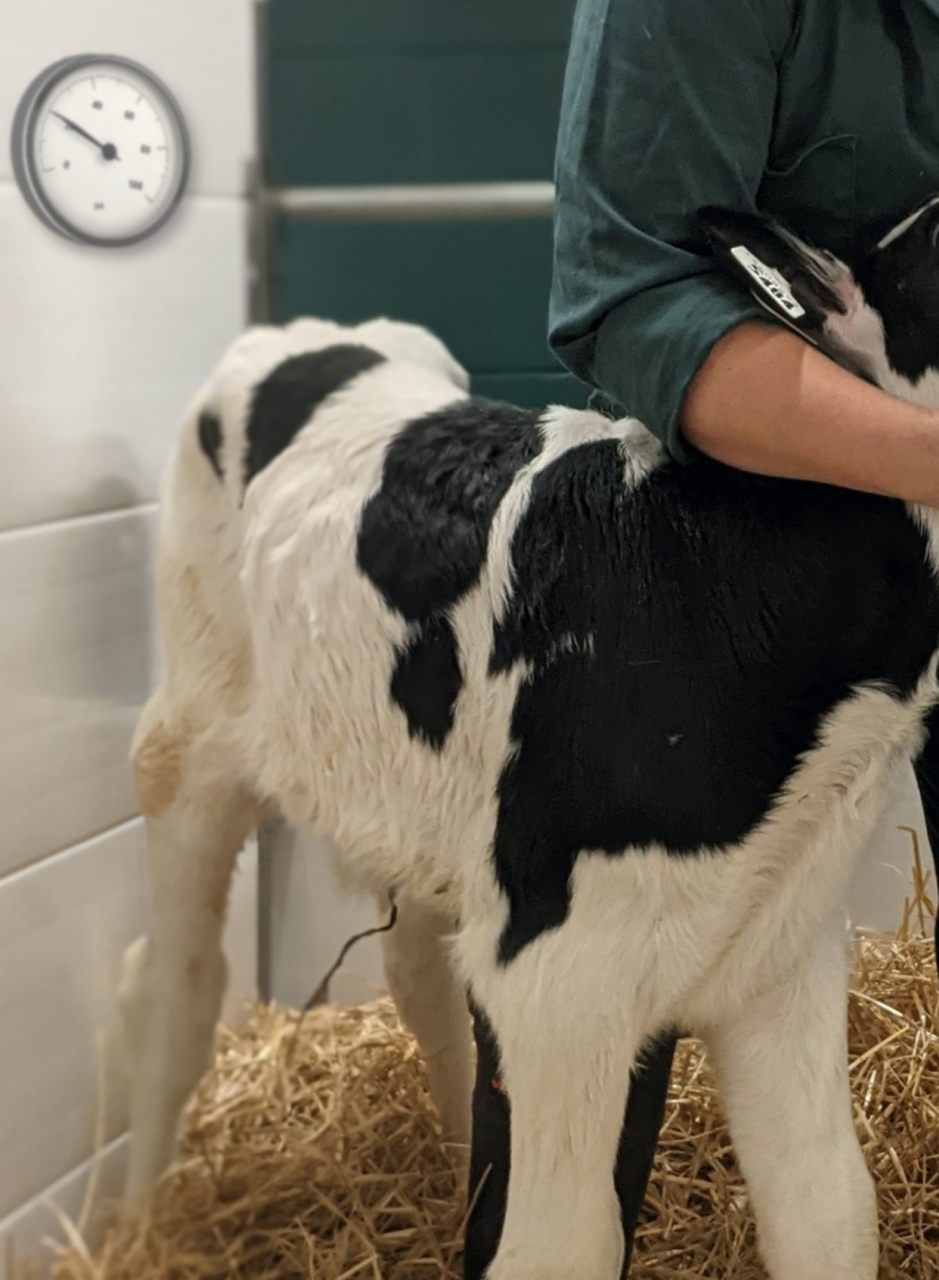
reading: value=20 unit=µA
